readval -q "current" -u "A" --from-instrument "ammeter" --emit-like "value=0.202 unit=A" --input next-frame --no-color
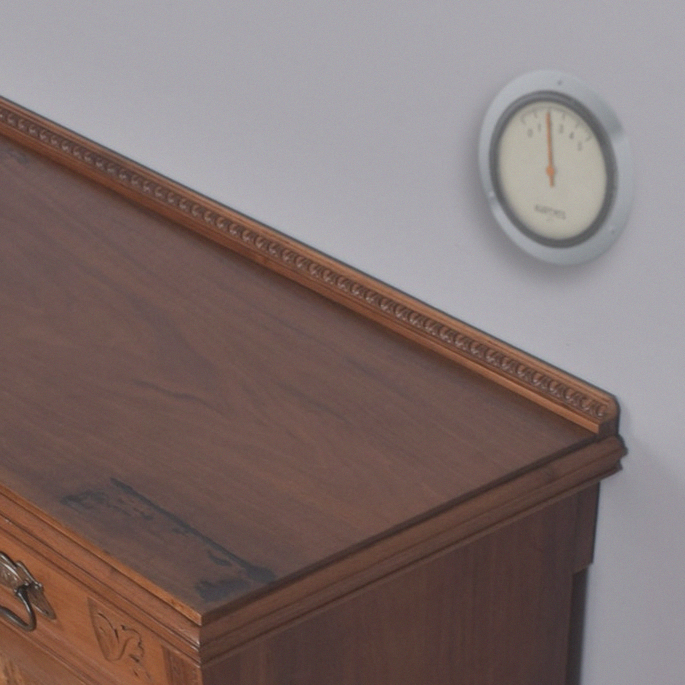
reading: value=2 unit=A
